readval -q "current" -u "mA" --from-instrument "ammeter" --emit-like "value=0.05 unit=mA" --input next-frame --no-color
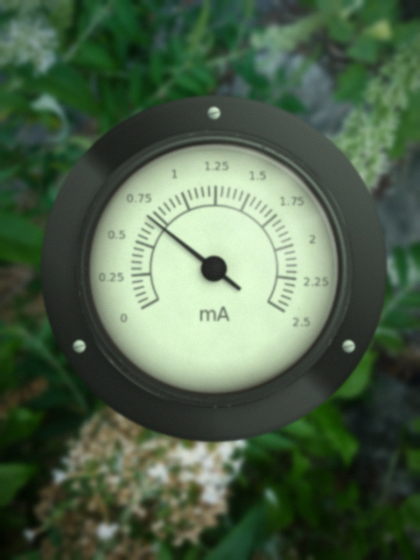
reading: value=0.7 unit=mA
